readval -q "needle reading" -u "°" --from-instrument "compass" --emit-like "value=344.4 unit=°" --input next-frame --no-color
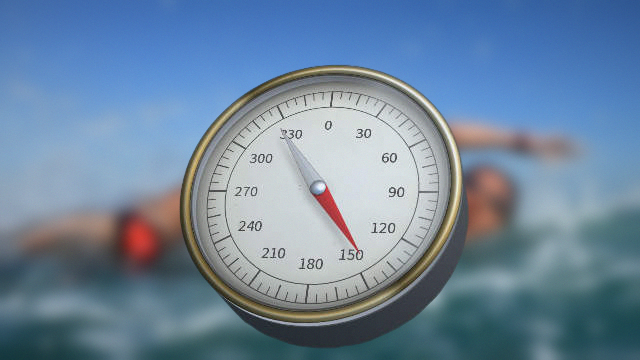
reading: value=145 unit=°
